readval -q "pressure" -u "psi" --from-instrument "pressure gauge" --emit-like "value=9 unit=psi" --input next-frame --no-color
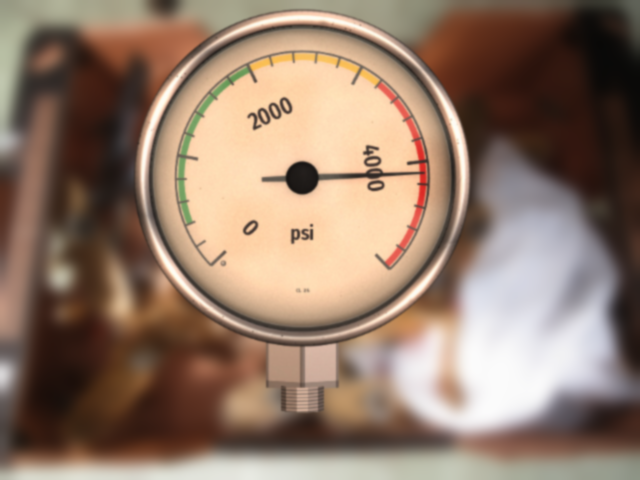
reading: value=4100 unit=psi
